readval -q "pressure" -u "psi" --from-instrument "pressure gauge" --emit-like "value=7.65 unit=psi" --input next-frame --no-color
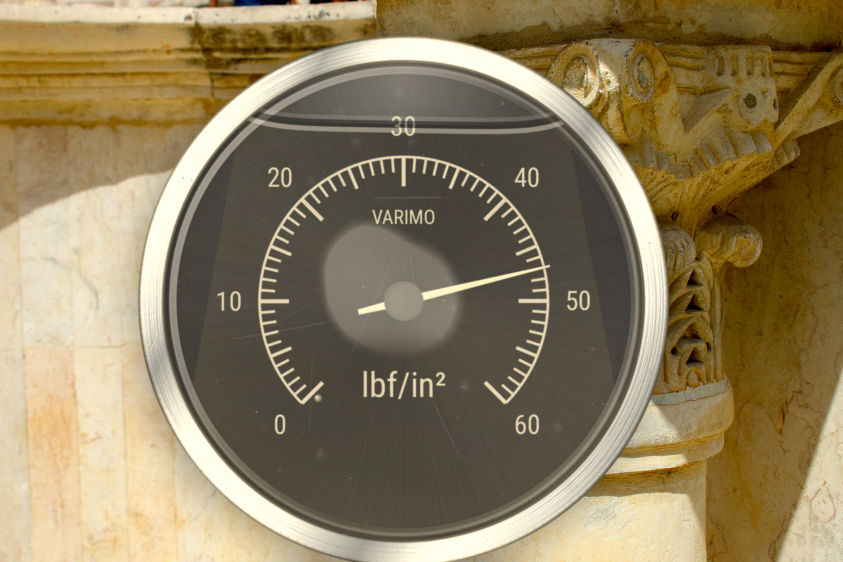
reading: value=47 unit=psi
